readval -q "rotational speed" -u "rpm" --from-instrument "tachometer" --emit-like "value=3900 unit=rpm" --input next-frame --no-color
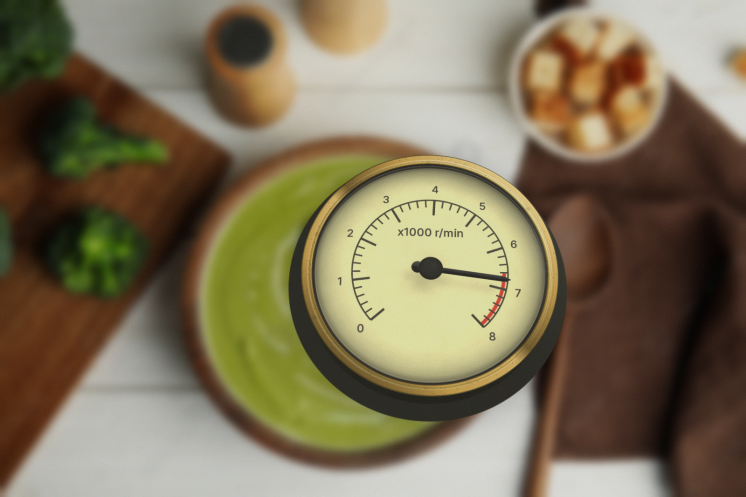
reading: value=6800 unit=rpm
